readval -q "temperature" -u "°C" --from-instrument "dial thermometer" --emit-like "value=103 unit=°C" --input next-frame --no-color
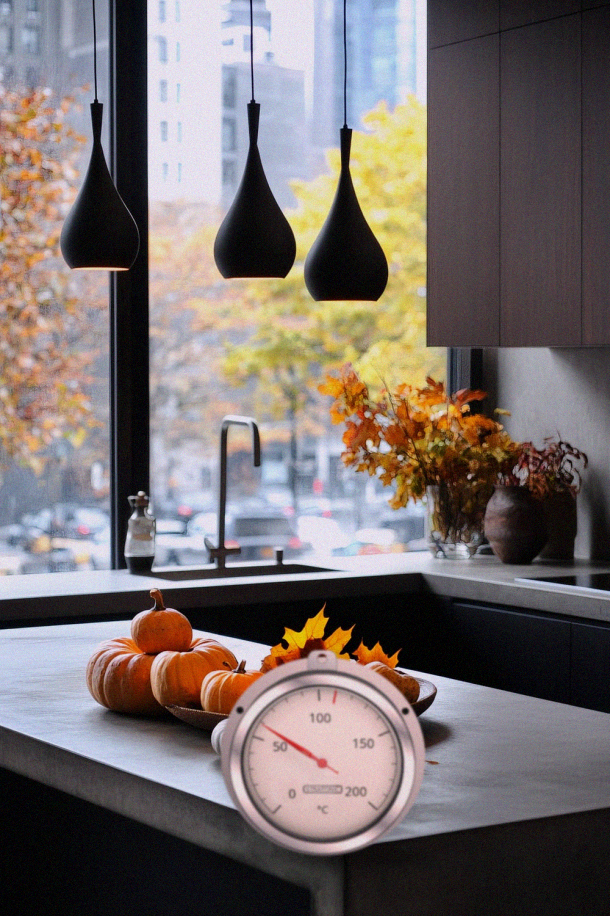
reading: value=60 unit=°C
